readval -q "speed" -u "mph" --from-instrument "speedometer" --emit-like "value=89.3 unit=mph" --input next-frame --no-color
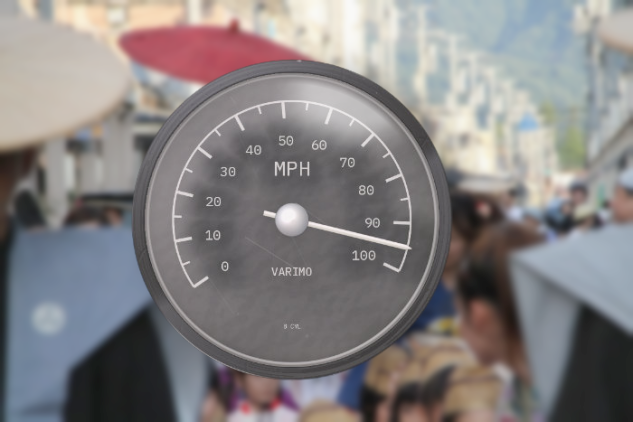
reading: value=95 unit=mph
